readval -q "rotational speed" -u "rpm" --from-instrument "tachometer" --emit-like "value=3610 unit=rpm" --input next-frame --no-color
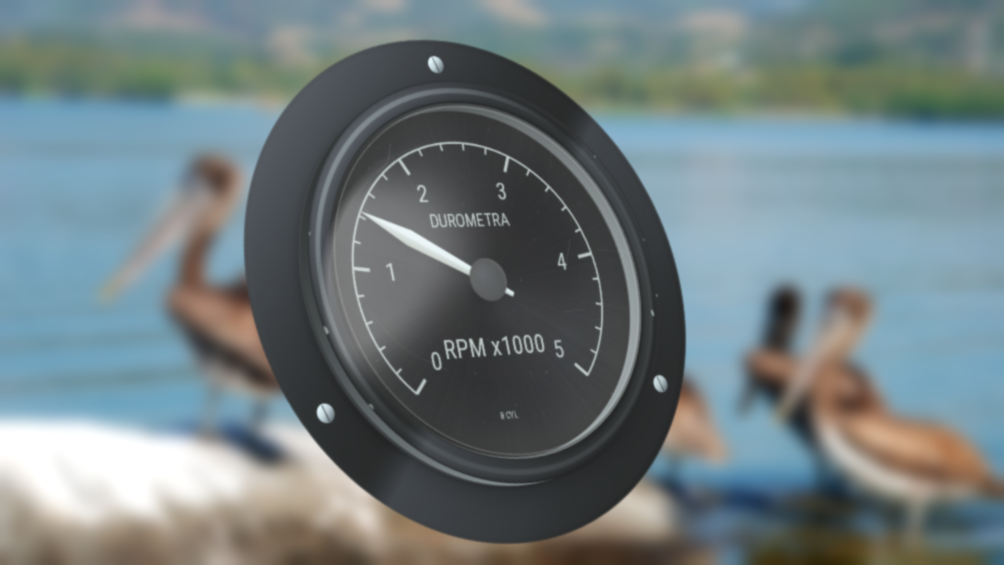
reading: value=1400 unit=rpm
